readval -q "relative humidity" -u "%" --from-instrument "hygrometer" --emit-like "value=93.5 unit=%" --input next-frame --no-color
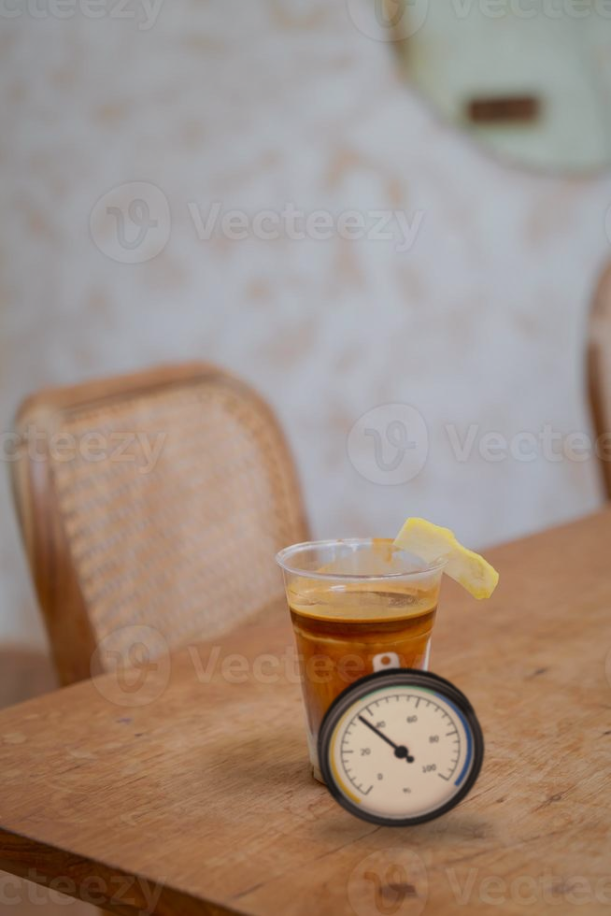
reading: value=36 unit=%
